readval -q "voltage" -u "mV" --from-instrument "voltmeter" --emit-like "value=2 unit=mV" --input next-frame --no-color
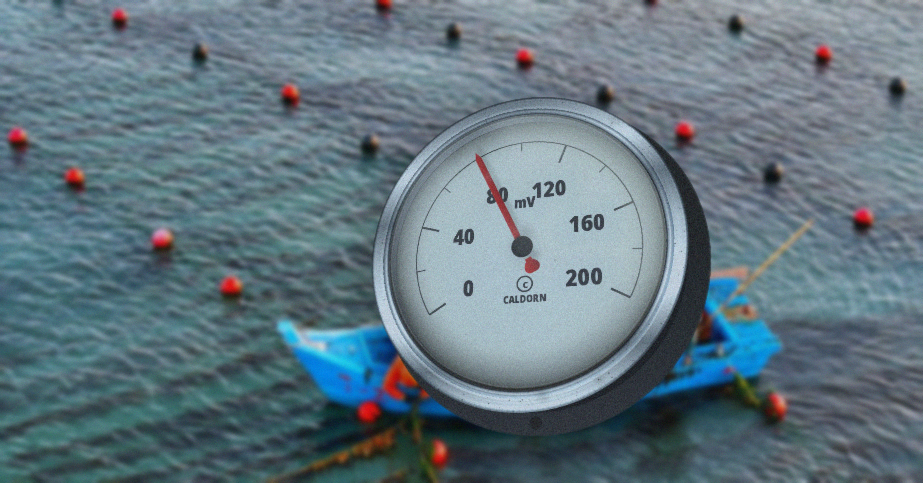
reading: value=80 unit=mV
